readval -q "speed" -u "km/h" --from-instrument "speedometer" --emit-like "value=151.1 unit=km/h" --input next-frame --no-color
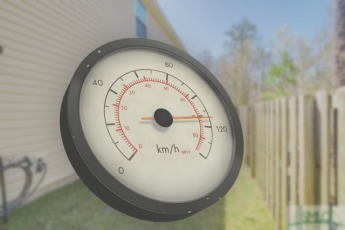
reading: value=115 unit=km/h
